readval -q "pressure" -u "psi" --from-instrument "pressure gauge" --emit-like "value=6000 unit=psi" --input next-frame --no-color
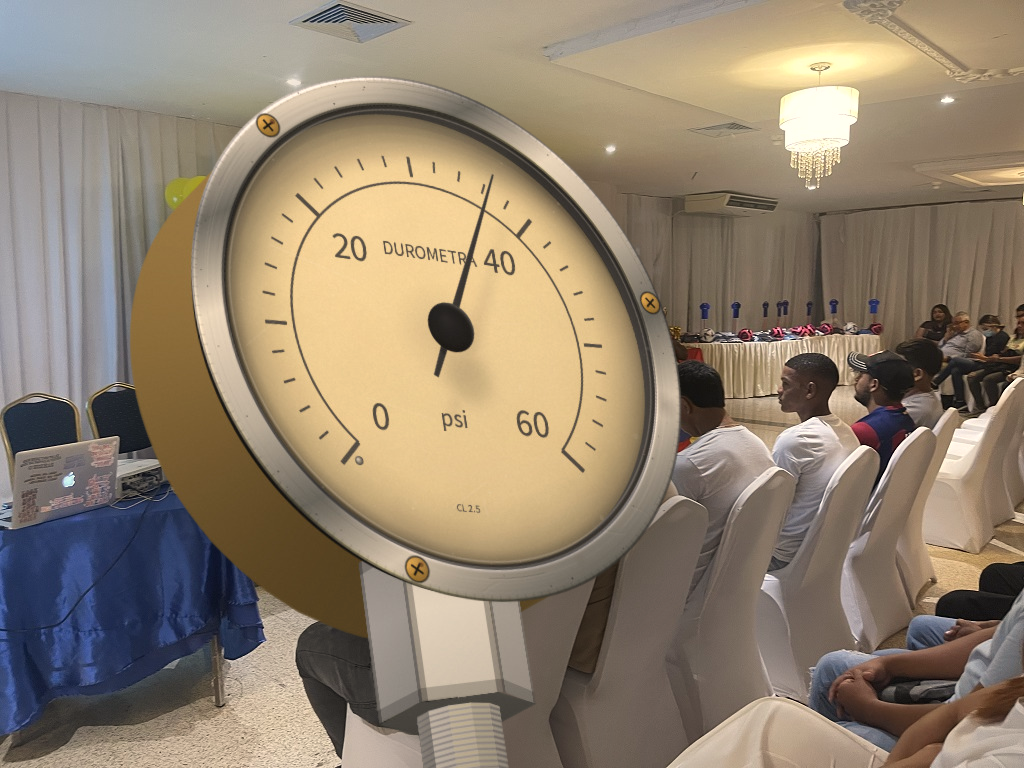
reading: value=36 unit=psi
